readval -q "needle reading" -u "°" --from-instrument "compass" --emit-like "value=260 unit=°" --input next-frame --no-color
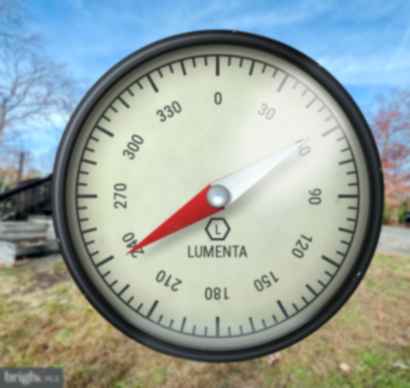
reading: value=237.5 unit=°
